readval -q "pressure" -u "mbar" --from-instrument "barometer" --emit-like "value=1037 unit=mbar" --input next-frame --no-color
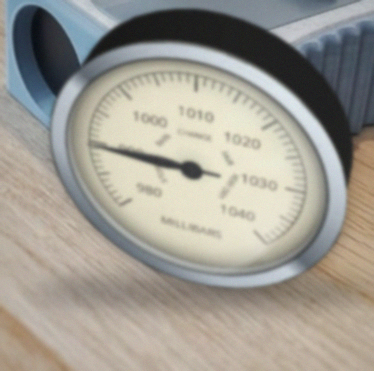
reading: value=990 unit=mbar
